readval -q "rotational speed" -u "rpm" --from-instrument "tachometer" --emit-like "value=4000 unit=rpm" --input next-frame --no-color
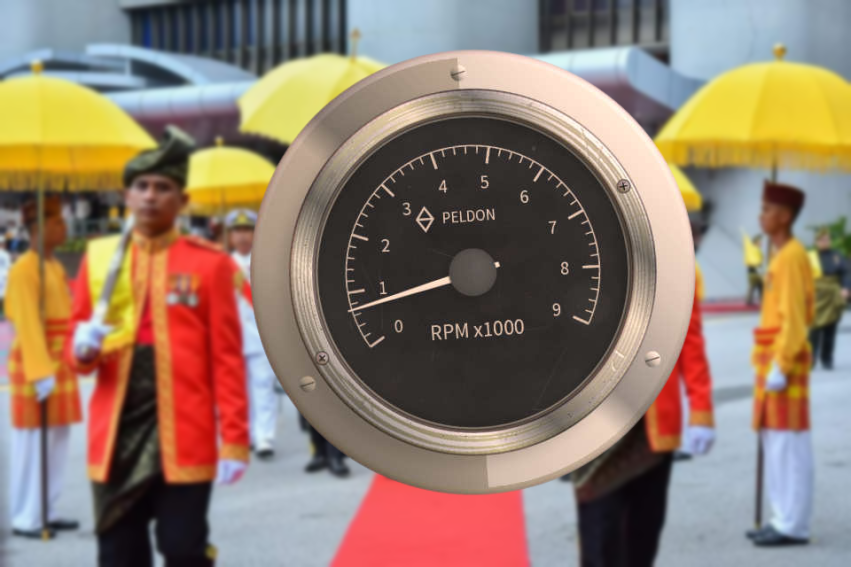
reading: value=700 unit=rpm
